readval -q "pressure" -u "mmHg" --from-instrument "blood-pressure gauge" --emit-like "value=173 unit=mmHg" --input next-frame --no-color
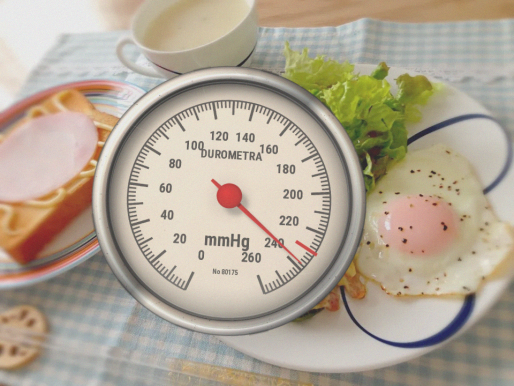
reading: value=238 unit=mmHg
